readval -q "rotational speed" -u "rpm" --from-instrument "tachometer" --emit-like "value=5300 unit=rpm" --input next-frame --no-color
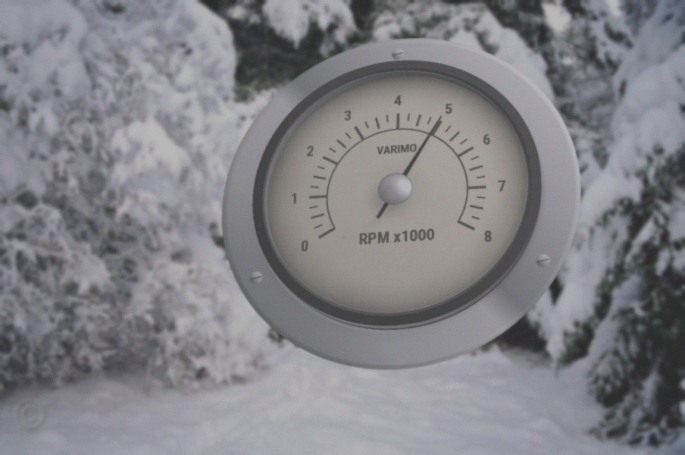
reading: value=5000 unit=rpm
